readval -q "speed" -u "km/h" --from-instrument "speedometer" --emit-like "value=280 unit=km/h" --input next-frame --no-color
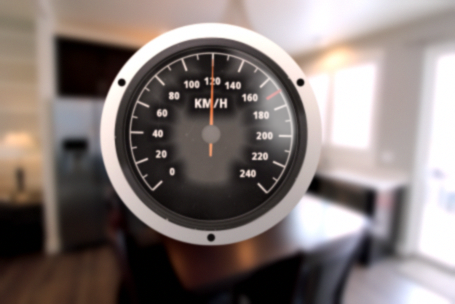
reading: value=120 unit=km/h
